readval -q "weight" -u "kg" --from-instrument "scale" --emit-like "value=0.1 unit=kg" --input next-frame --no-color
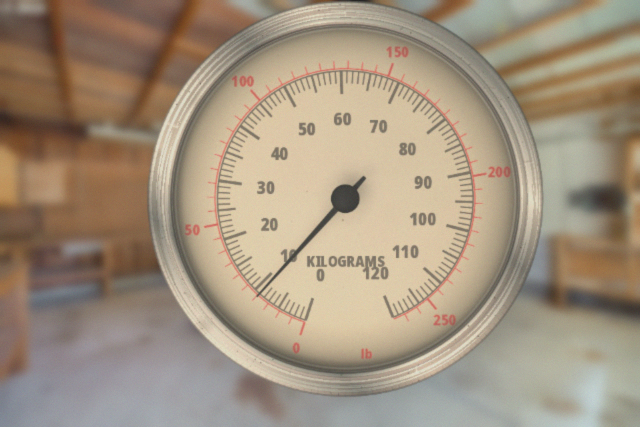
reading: value=9 unit=kg
